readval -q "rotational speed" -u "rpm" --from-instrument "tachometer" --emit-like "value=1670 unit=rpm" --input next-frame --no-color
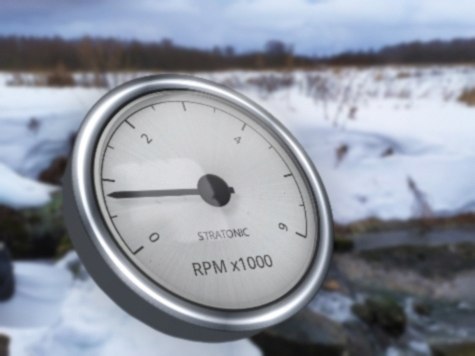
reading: value=750 unit=rpm
